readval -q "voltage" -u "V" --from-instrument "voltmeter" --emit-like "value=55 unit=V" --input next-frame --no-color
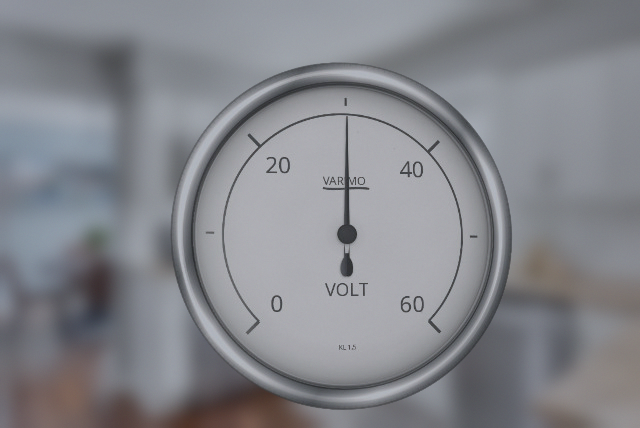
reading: value=30 unit=V
